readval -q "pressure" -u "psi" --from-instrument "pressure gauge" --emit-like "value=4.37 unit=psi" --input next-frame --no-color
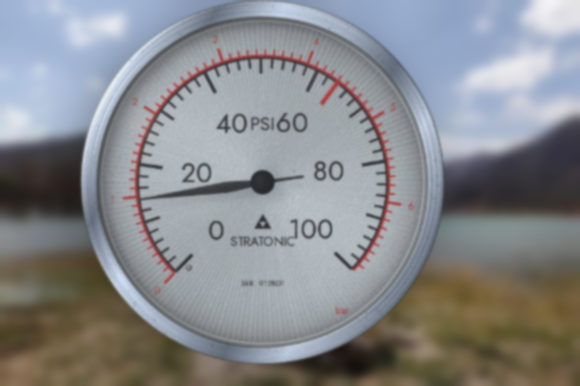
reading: value=14 unit=psi
